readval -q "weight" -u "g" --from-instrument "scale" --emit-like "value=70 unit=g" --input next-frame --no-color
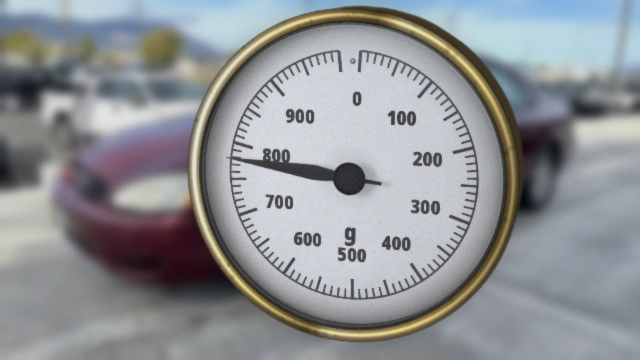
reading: value=780 unit=g
